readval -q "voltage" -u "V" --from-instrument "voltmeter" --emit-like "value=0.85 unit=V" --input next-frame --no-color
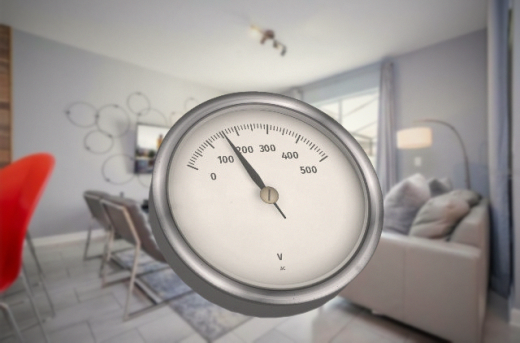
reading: value=150 unit=V
